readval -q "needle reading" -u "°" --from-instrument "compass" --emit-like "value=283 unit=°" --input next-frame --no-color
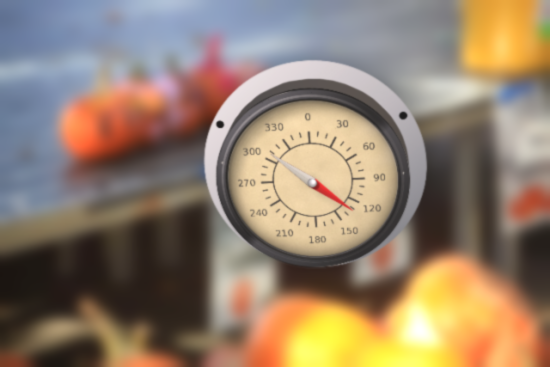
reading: value=130 unit=°
